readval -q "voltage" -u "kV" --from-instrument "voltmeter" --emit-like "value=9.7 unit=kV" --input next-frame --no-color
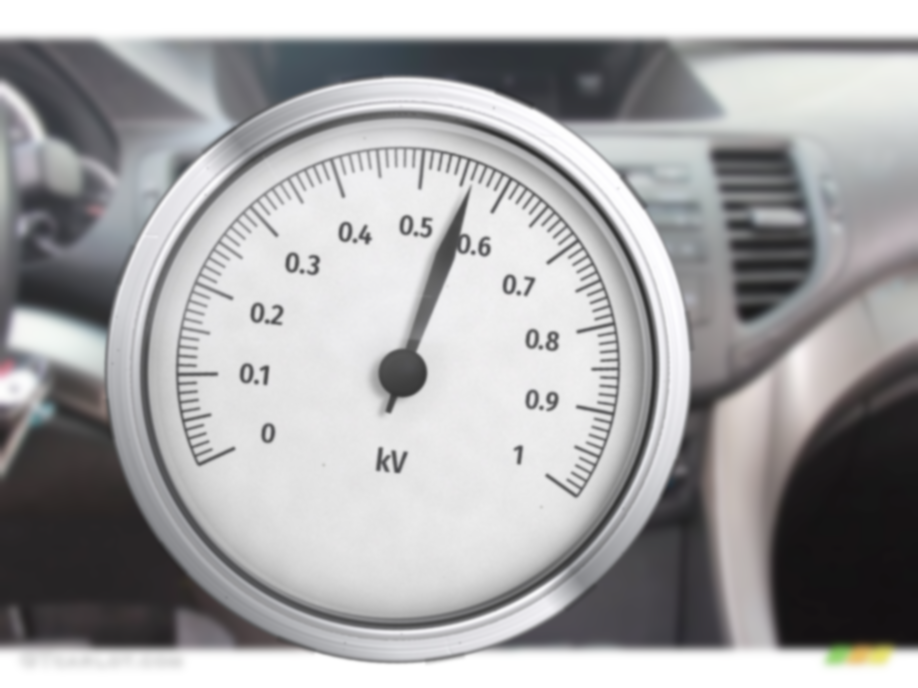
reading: value=0.56 unit=kV
